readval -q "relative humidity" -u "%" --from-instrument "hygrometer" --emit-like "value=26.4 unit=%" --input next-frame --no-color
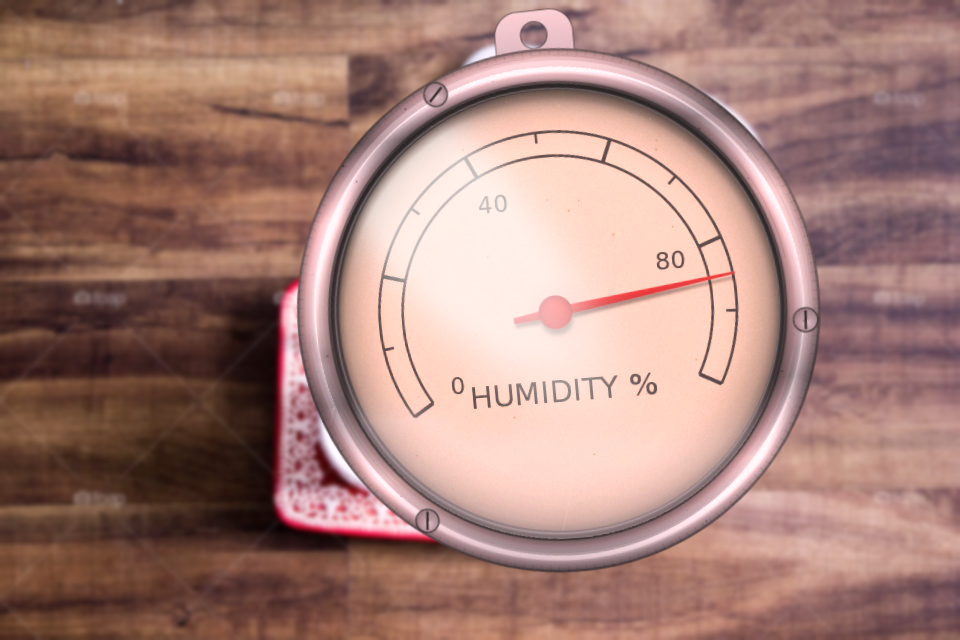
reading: value=85 unit=%
